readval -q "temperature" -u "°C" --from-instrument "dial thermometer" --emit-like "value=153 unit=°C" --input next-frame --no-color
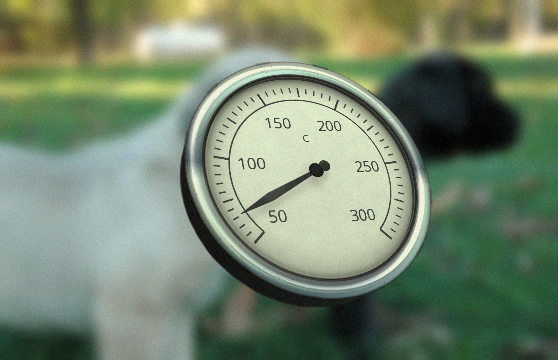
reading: value=65 unit=°C
